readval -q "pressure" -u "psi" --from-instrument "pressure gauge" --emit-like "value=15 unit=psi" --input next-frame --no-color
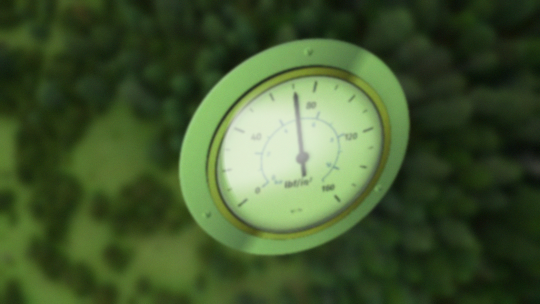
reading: value=70 unit=psi
